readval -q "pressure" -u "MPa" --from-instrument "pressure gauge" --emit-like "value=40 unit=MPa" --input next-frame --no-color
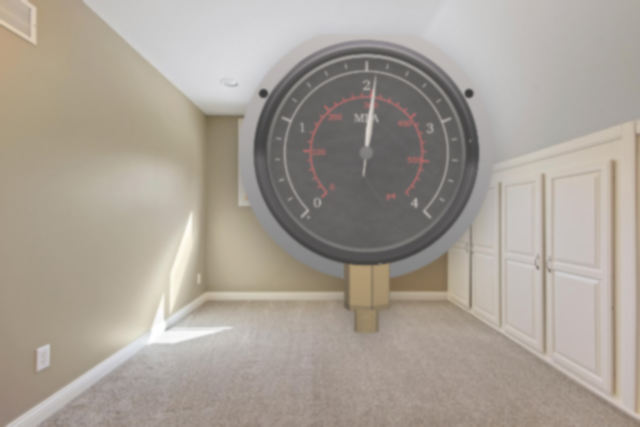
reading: value=2.1 unit=MPa
